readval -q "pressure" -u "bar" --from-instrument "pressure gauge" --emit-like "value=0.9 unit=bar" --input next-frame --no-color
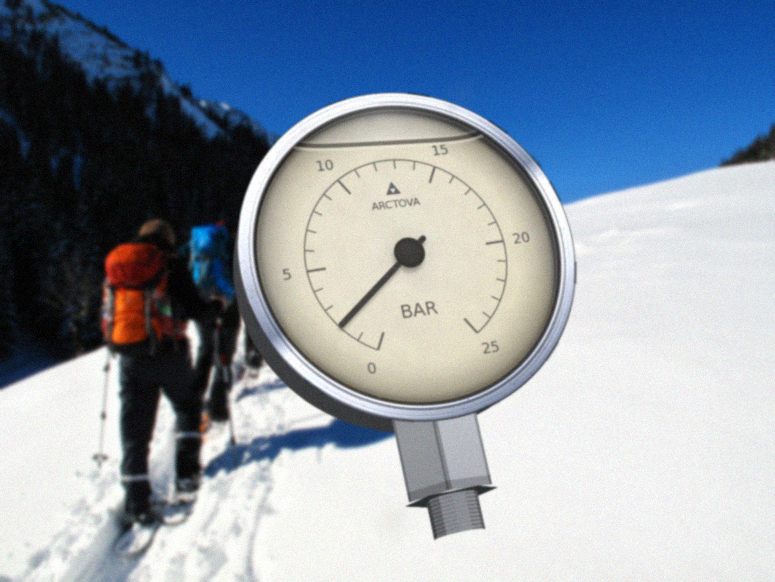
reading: value=2 unit=bar
